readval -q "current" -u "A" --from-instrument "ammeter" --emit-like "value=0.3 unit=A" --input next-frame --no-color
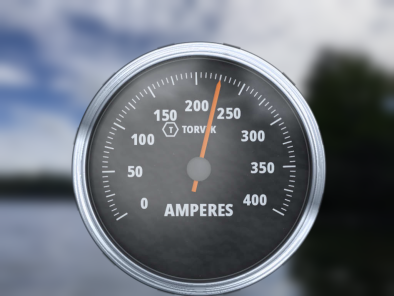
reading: value=225 unit=A
